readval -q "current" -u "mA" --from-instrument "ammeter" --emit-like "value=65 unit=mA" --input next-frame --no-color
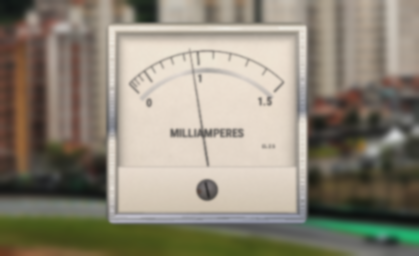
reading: value=0.95 unit=mA
